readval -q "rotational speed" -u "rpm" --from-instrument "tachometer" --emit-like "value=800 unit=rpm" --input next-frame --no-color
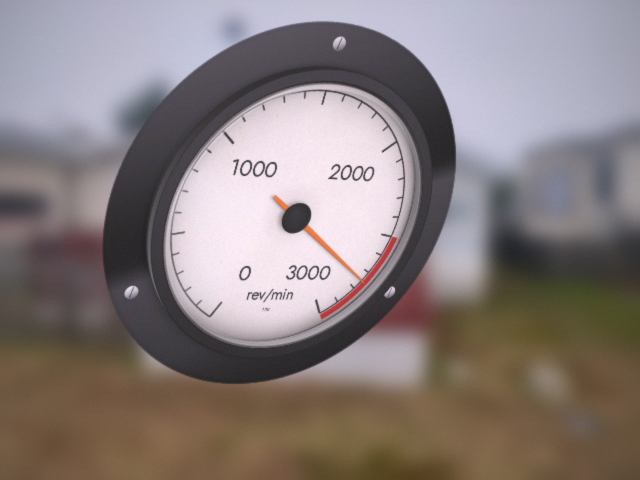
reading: value=2750 unit=rpm
